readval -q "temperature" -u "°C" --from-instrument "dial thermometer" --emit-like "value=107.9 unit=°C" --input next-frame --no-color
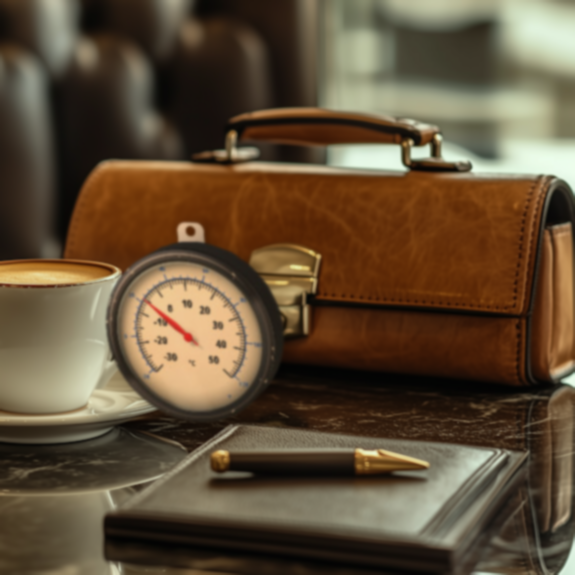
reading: value=-5 unit=°C
